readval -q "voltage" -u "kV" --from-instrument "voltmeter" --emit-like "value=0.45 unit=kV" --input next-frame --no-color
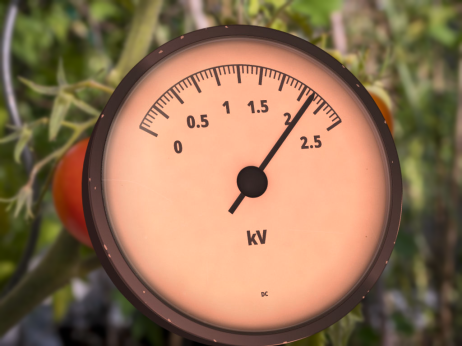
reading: value=2.1 unit=kV
